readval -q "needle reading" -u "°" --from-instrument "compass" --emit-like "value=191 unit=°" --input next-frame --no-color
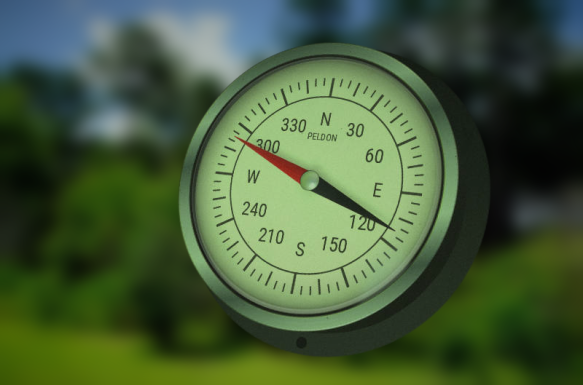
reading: value=292.5 unit=°
